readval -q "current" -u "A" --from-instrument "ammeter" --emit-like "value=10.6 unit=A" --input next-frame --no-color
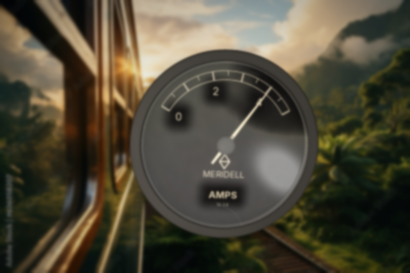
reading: value=4 unit=A
